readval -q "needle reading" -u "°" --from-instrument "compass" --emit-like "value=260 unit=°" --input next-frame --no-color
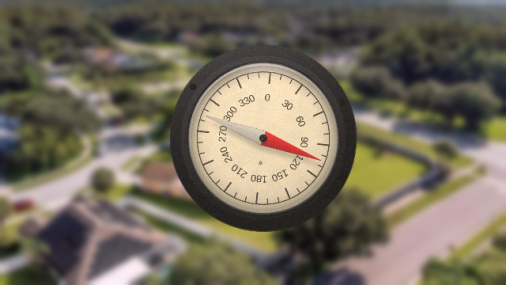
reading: value=105 unit=°
